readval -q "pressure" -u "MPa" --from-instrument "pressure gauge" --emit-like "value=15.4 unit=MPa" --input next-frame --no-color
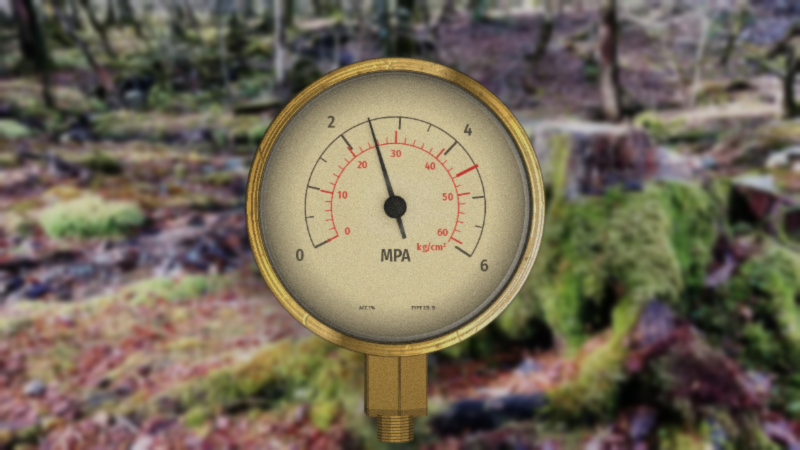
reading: value=2.5 unit=MPa
